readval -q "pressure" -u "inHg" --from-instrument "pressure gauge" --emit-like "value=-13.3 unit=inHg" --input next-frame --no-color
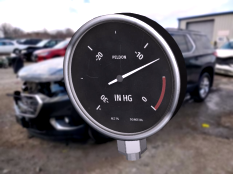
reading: value=-7.5 unit=inHg
